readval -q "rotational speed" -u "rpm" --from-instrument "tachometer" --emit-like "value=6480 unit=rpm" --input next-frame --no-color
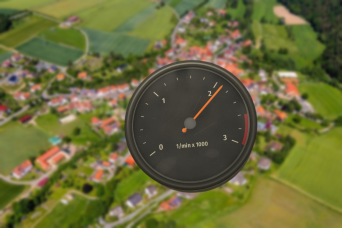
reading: value=2100 unit=rpm
